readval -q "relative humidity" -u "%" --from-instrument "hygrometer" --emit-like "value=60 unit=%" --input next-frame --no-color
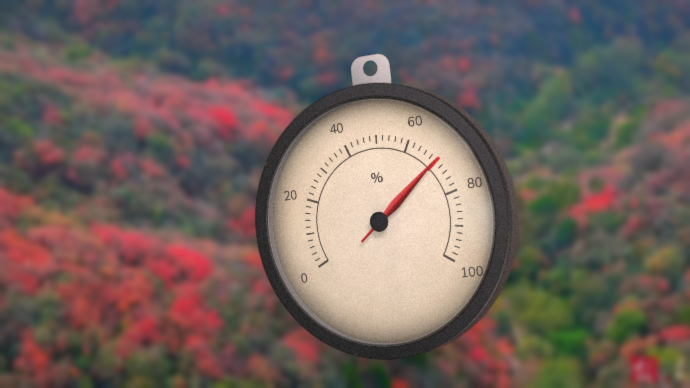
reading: value=70 unit=%
